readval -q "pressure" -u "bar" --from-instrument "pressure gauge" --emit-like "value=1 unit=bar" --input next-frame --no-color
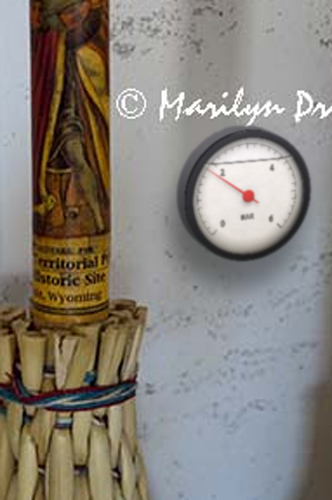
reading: value=1.8 unit=bar
